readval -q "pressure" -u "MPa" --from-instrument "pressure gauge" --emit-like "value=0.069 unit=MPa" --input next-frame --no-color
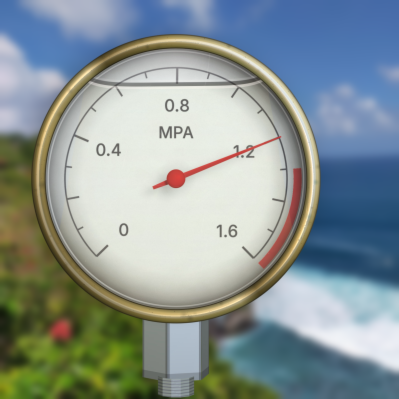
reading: value=1.2 unit=MPa
